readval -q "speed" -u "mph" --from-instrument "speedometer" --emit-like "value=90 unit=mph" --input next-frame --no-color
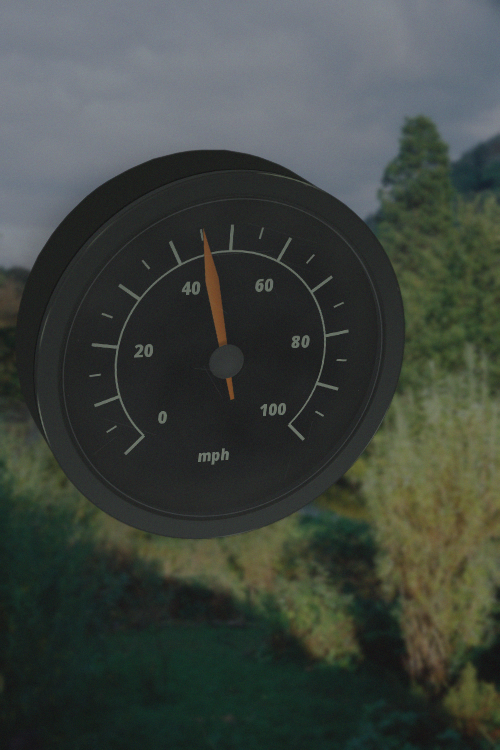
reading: value=45 unit=mph
